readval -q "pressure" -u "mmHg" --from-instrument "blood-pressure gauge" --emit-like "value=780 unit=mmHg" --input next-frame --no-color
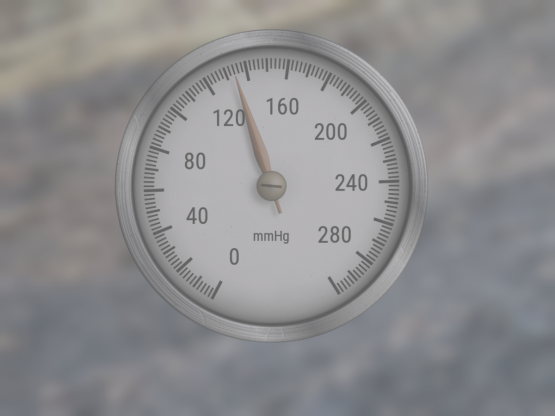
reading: value=134 unit=mmHg
